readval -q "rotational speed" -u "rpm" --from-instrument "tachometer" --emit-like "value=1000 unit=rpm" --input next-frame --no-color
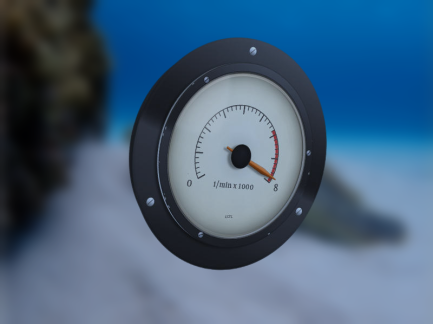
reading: value=7800 unit=rpm
